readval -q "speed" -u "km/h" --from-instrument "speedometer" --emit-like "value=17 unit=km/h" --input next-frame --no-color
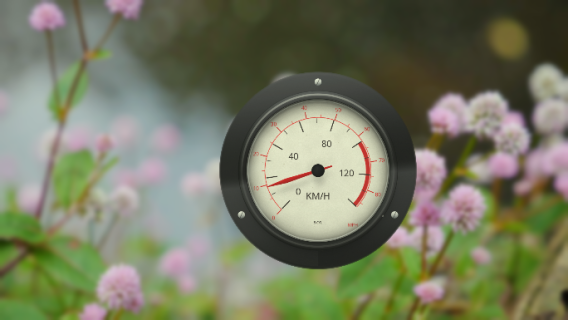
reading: value=15 unit=km/h
